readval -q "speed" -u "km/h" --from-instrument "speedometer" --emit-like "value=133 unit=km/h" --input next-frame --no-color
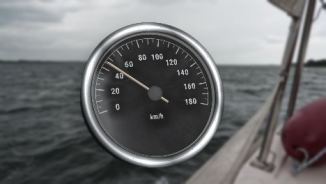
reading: value=45 unit=km/h
